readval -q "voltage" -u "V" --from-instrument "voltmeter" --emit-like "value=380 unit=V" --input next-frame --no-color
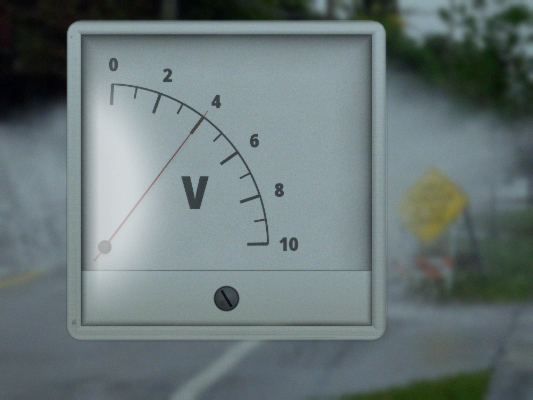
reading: value=4 unit=V
